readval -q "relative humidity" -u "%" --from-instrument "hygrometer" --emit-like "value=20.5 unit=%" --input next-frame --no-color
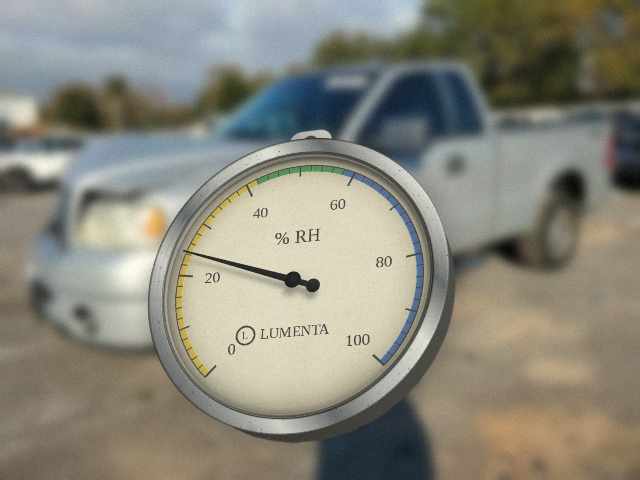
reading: value=24 unit=%
